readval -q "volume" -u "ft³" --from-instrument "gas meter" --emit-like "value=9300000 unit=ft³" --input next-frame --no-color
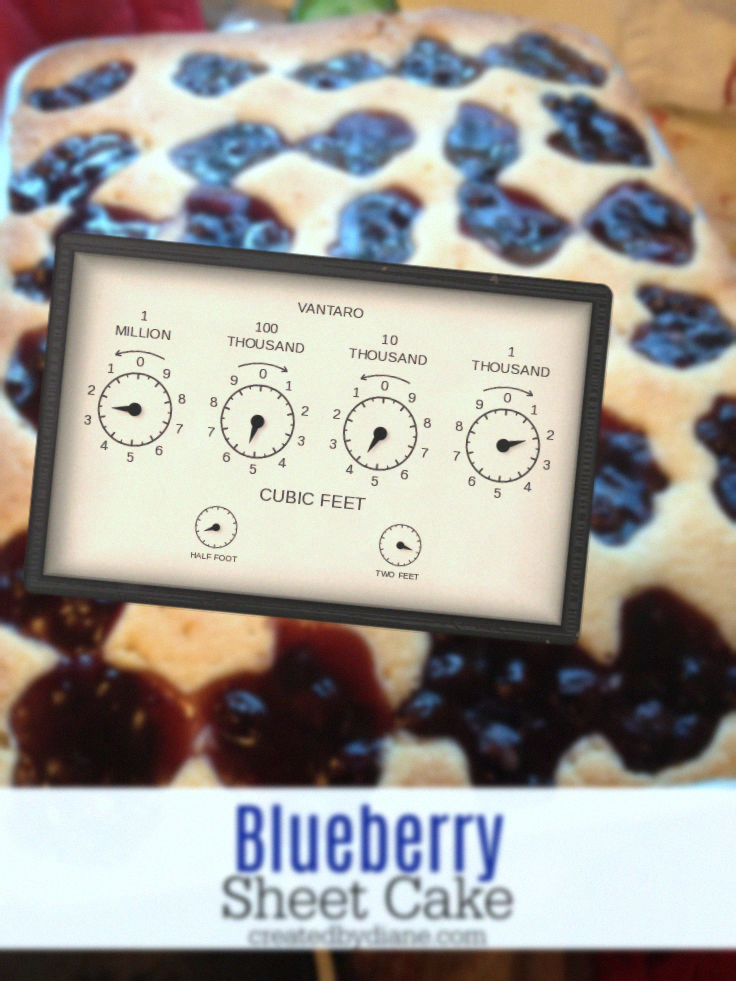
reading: value=254200 unit=ft³
